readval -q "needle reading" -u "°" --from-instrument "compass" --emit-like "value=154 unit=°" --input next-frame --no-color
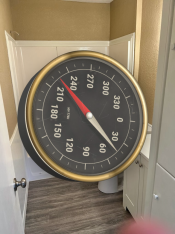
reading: value=225 unit=°
